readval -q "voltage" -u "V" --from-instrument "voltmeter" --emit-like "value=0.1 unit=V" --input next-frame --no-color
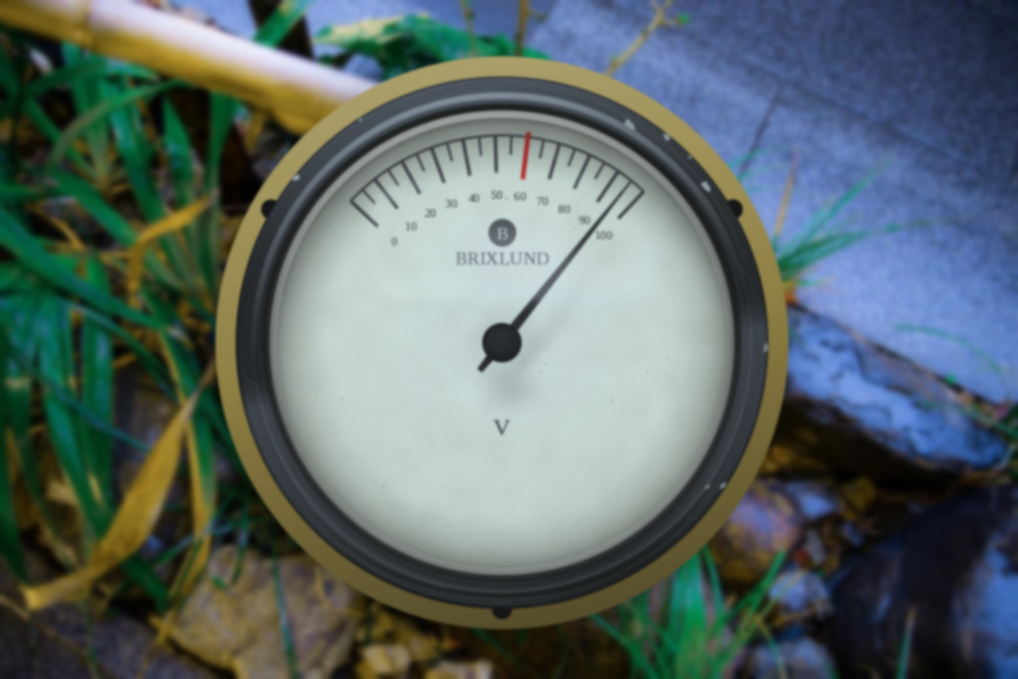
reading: value=95 unit=V
